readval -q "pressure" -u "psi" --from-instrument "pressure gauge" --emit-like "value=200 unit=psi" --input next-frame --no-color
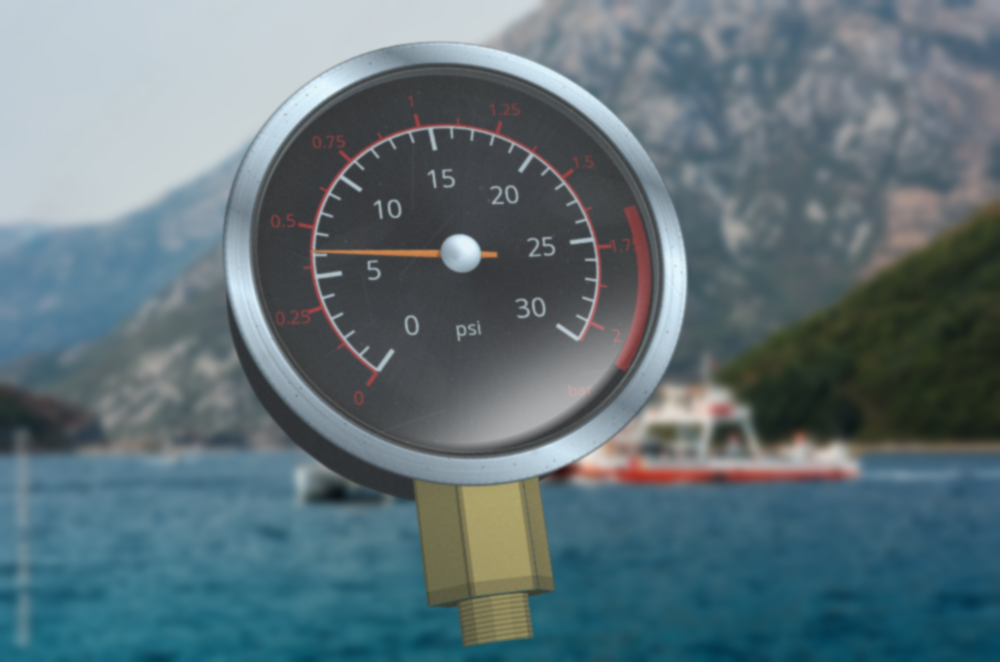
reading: value=6 unit=psi
